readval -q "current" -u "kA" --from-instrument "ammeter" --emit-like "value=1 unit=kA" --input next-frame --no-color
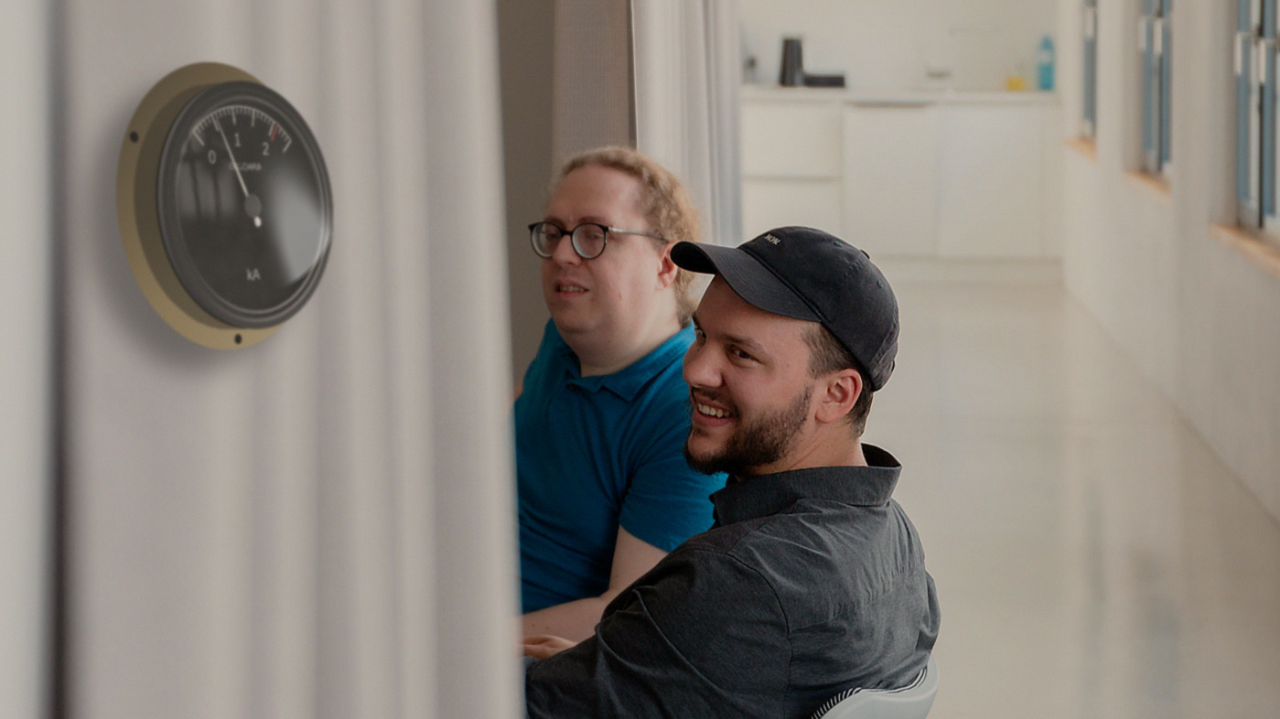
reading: value=0.5 unit=kA
